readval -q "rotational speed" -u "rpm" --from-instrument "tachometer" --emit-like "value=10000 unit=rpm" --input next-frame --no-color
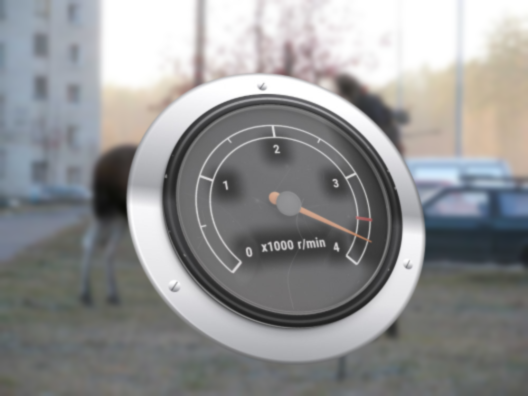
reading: value=3750 unit=rpm
